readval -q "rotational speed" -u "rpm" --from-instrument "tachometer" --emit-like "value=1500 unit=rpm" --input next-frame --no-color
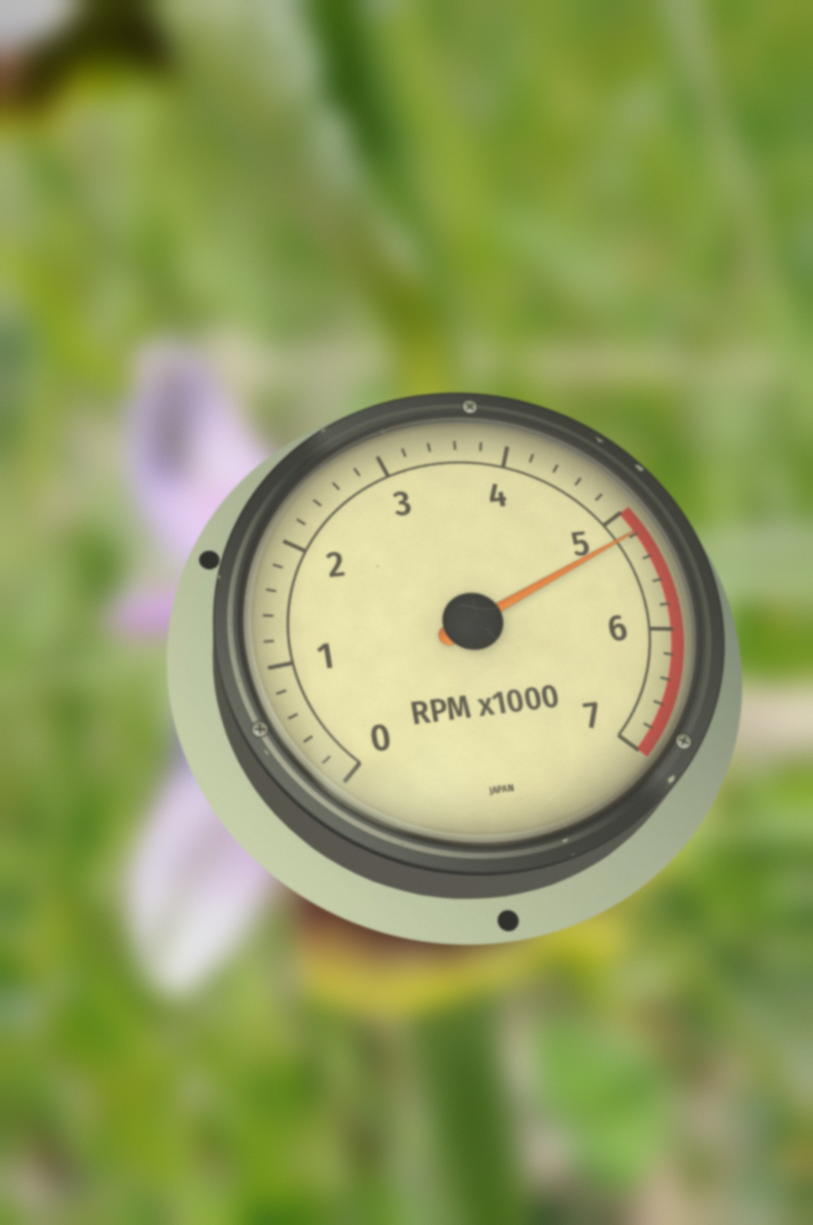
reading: value=5200 unit=rpm
